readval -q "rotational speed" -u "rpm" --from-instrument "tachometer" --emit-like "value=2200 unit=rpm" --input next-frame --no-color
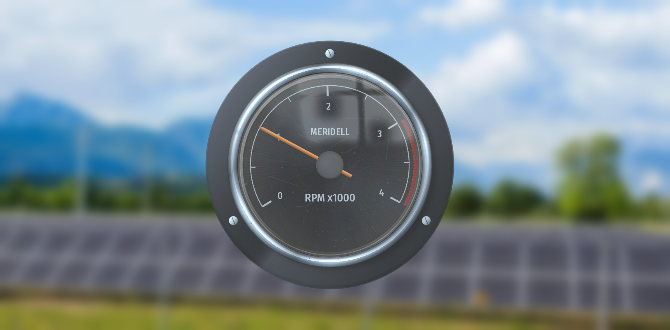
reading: value=1000 unit=rpm
